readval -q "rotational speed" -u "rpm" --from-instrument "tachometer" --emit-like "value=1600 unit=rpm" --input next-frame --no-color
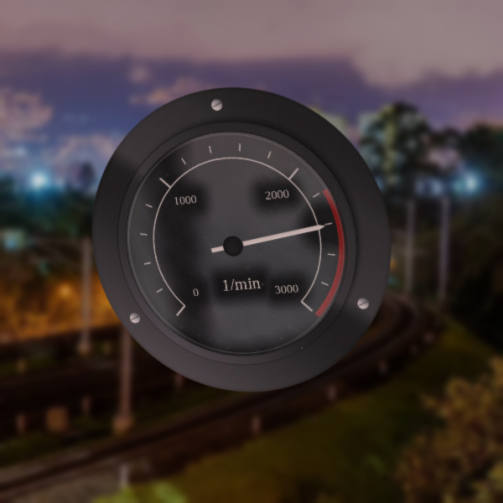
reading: value=2400 unit=rpm
